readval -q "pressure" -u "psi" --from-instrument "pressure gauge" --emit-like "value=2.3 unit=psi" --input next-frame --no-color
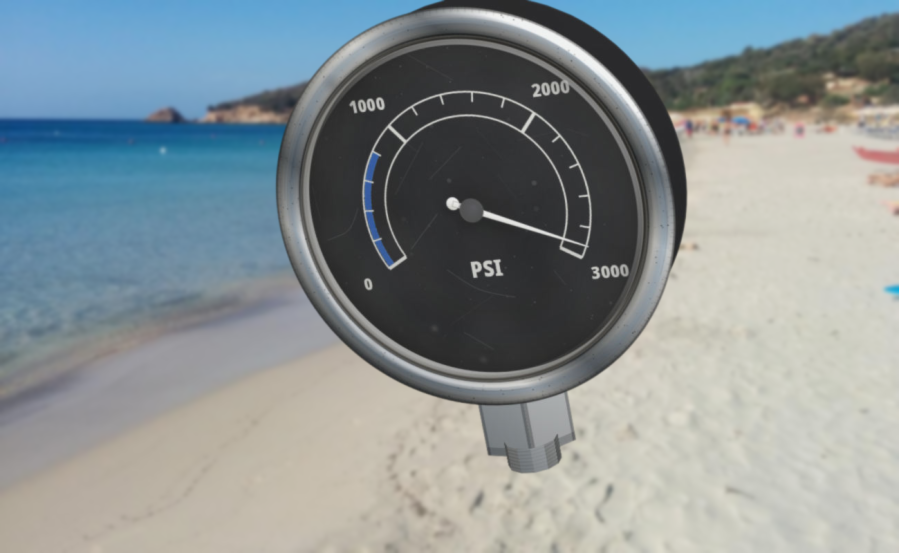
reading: value=2900 unit=psi
